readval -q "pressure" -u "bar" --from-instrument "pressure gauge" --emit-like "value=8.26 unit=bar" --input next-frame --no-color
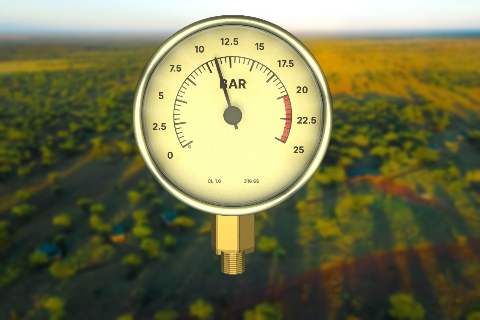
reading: value=11 unit=bar
